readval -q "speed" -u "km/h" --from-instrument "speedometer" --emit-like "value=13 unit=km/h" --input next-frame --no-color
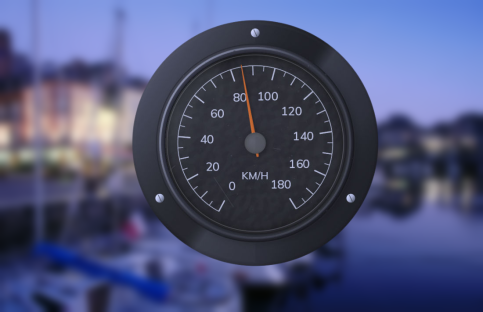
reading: value=85 unit=km/h
